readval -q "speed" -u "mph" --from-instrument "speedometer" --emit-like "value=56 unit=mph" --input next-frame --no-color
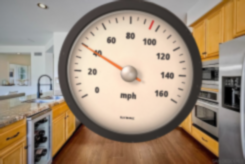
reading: value=40 unit=mph
